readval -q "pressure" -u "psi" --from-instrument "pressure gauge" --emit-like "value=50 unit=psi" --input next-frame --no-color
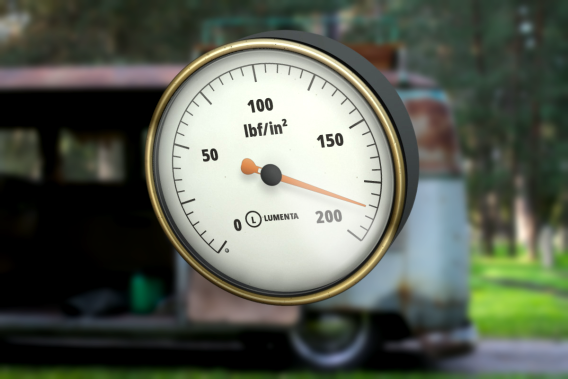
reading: value=185 unit=psi
